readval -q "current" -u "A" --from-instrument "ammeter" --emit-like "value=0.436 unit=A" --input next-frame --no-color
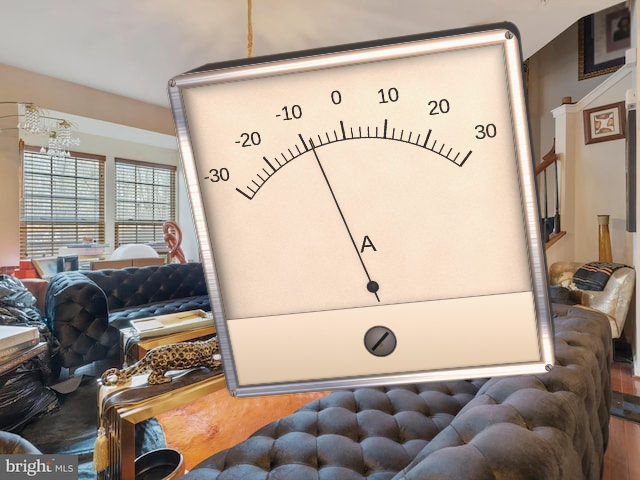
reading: value=-8 unit=A
